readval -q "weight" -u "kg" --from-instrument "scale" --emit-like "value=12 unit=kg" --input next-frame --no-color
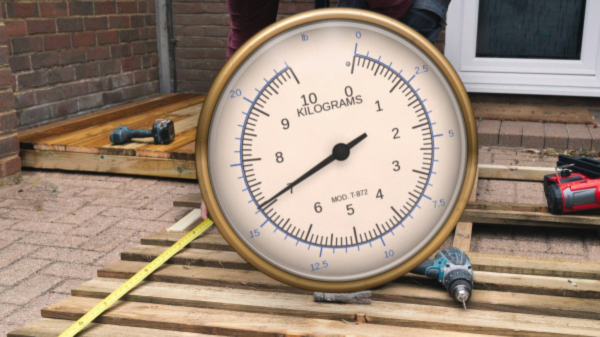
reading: value=7.1 unit=kg
